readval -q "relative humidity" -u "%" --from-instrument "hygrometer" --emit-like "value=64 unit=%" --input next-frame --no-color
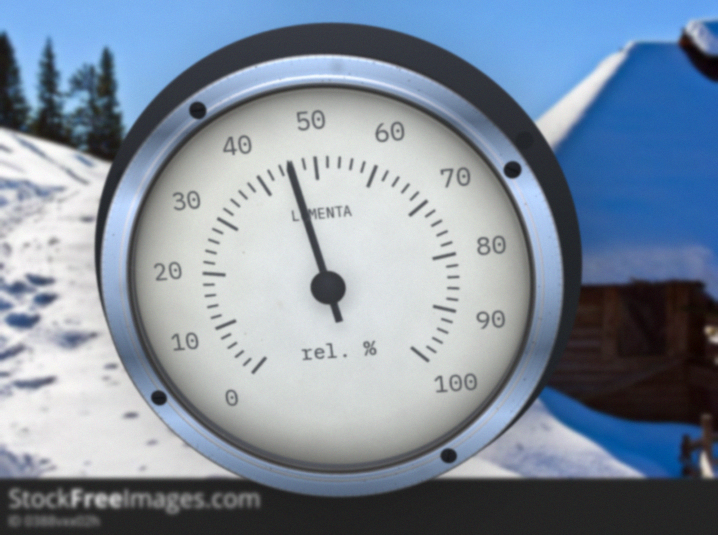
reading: value=46 unit=%
